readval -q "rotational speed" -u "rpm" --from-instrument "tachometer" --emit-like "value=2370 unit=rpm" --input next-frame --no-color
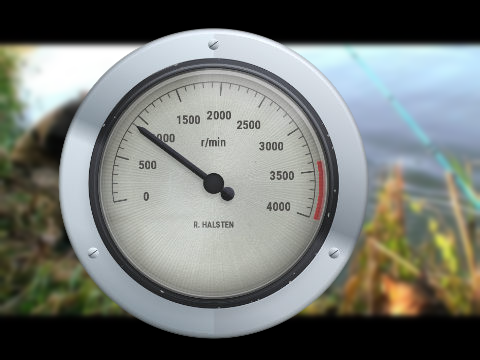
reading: value=900 unit=rpm
